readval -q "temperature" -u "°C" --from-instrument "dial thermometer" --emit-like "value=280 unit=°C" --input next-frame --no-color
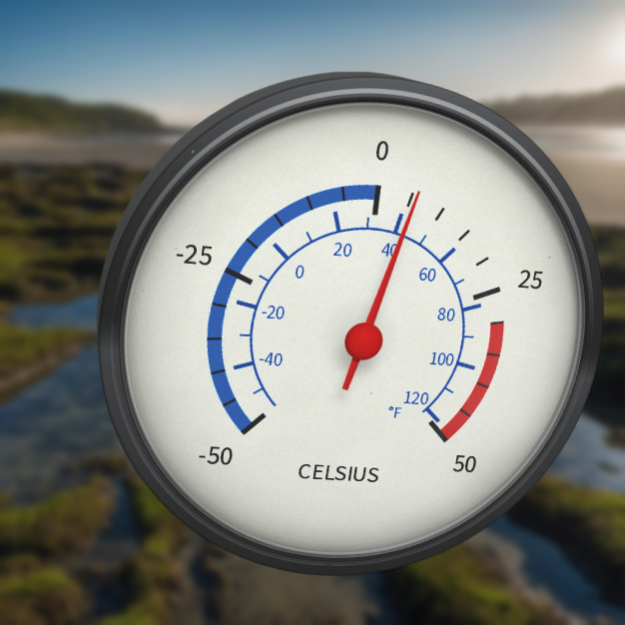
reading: value=5 unit=°C
